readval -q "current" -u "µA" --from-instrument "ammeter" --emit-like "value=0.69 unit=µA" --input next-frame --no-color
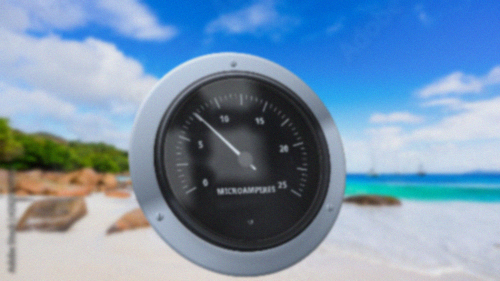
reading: value=7.5 unit=µA
